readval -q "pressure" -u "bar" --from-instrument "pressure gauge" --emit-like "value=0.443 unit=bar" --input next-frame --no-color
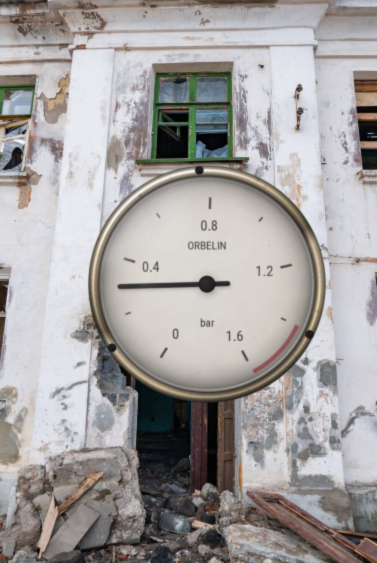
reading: value=0.3 unit=bar
